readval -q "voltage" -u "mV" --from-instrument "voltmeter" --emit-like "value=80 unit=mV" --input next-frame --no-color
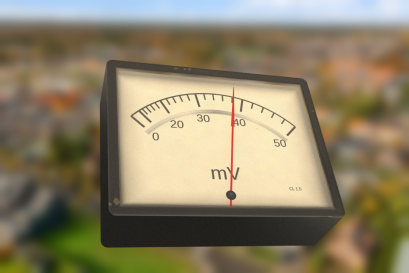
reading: value=38 unit=mV
